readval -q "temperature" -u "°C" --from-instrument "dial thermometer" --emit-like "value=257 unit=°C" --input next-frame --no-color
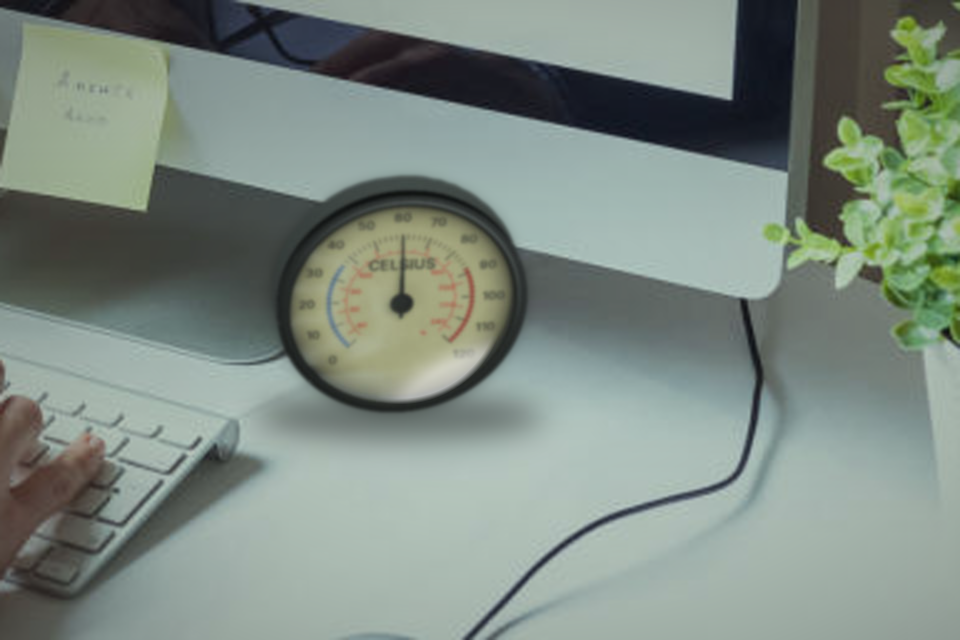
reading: value=60 unit=°C
